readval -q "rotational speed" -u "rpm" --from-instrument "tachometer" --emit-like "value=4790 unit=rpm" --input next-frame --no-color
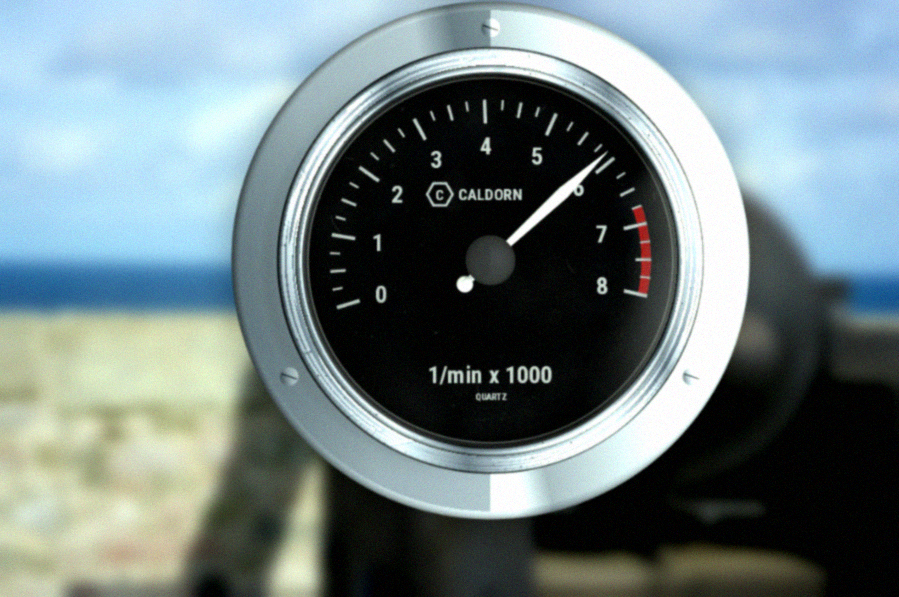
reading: value=5875 unit=rpm
